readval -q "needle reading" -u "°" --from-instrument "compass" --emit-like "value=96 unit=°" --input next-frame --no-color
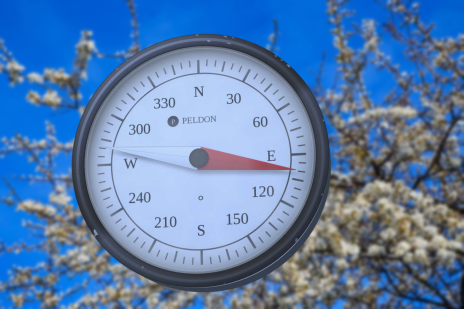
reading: value=100 unit=°
